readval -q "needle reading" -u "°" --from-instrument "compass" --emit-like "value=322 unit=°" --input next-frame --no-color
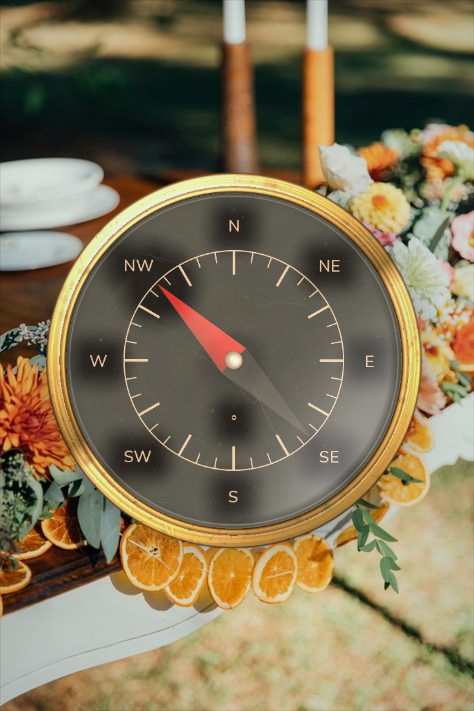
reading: value=315 unit=°
